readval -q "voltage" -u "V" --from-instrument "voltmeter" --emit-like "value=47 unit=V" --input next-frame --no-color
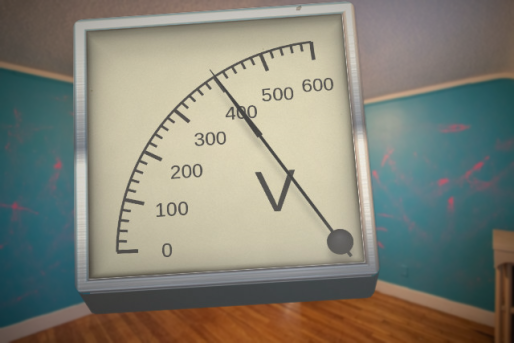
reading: value=400 unit=V
